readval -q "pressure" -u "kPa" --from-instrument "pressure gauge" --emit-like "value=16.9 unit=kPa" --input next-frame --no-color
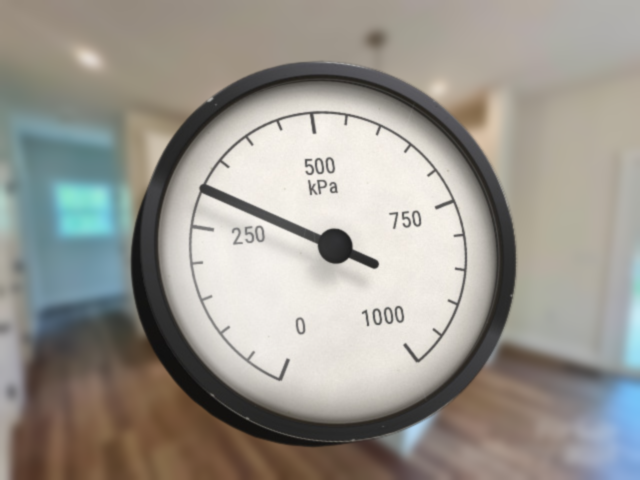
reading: value=300 unit=kPa
